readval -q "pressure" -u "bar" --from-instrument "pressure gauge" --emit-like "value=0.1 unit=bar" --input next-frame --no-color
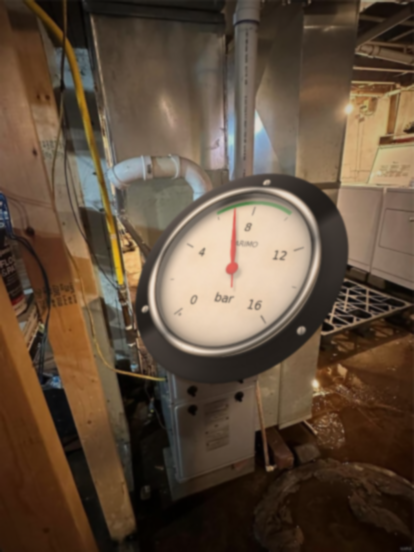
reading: value=7 unit=bar
